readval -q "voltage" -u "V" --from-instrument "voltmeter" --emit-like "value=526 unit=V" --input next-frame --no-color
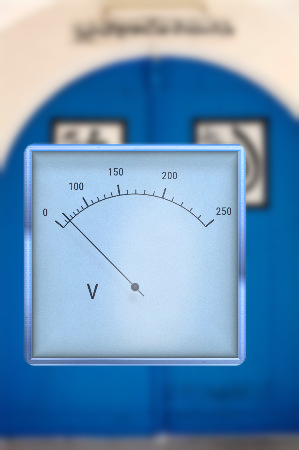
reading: value=50 unit=V
